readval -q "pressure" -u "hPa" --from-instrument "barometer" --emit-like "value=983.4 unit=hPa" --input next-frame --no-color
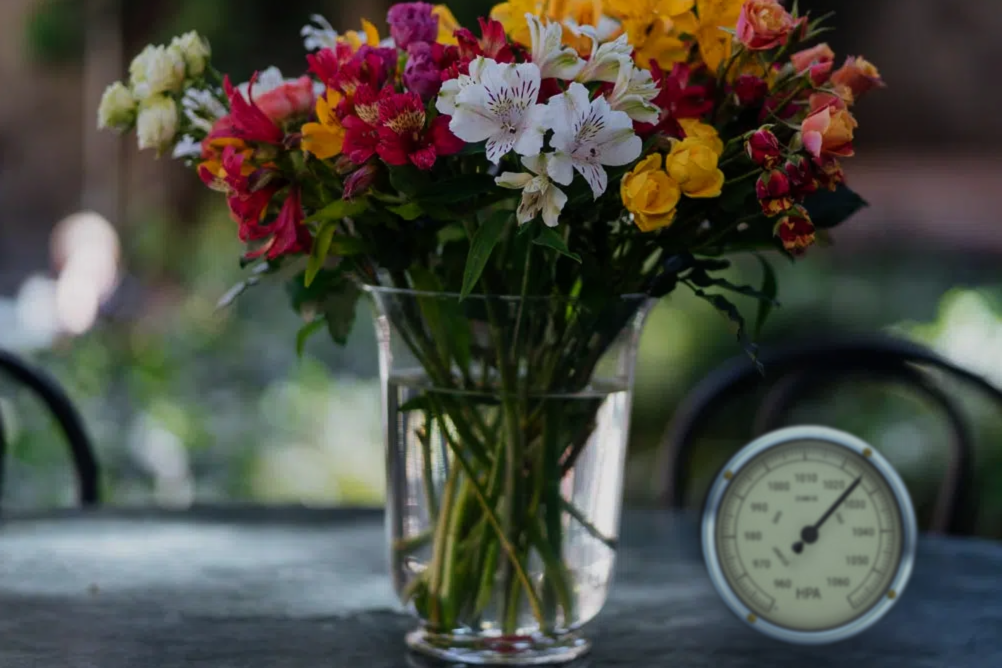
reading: value=1025 unit=hPa
